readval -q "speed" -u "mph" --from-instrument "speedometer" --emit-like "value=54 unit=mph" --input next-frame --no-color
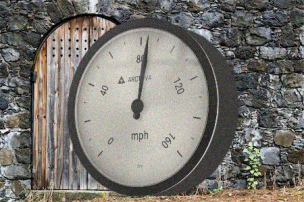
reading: value=85 unit=mph
